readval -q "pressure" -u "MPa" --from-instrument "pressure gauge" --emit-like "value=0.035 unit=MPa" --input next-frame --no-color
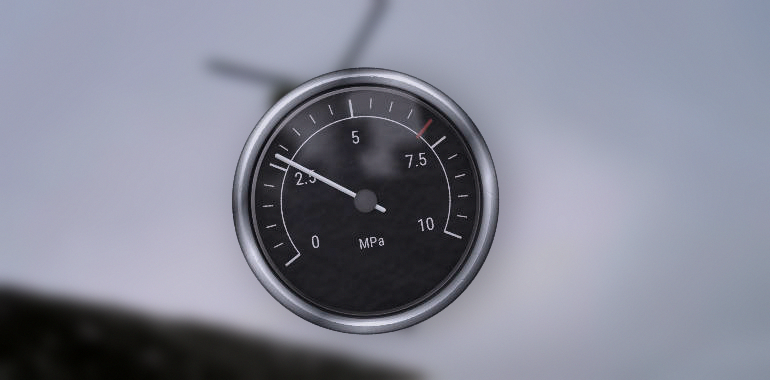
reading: value=2.75 unit=MPa
